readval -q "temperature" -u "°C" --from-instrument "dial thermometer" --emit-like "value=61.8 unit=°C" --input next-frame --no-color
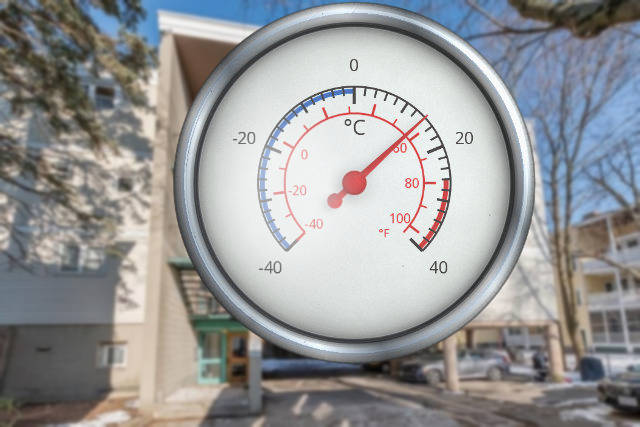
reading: value=14 unit=°C
